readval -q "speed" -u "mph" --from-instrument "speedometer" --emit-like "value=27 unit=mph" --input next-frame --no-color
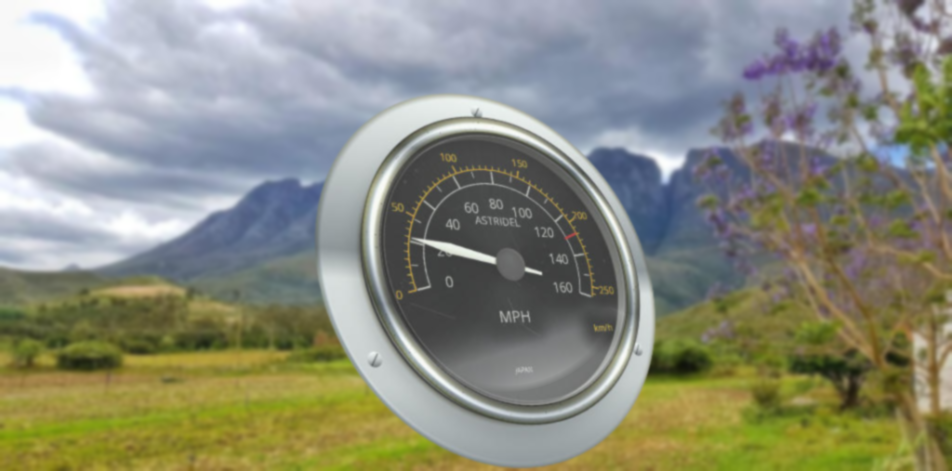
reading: value=20 unit=mph
